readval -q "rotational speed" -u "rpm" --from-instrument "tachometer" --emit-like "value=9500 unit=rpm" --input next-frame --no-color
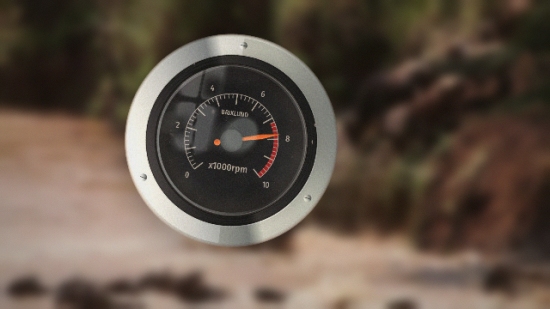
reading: value=7800 unit=rpm
